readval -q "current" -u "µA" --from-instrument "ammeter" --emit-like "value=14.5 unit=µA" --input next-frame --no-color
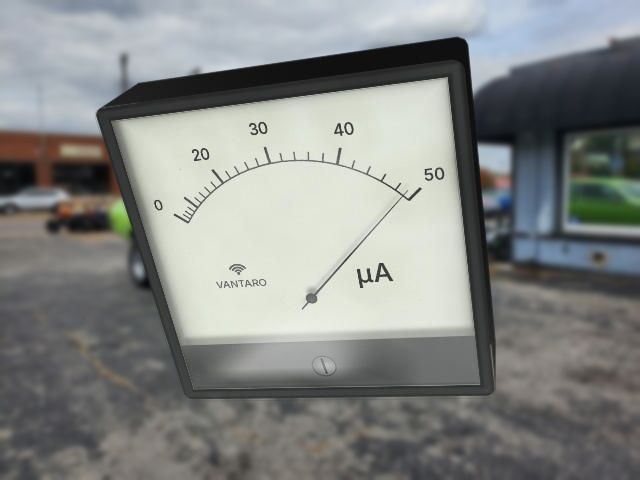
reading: value=49 unit=µA
